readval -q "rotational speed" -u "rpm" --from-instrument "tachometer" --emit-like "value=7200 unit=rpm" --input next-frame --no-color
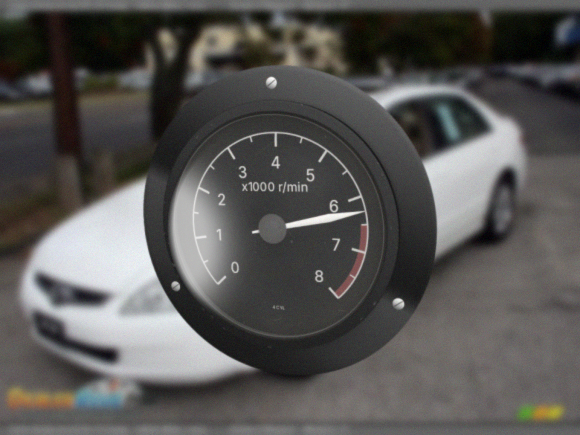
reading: value=6250 unit=rpm
